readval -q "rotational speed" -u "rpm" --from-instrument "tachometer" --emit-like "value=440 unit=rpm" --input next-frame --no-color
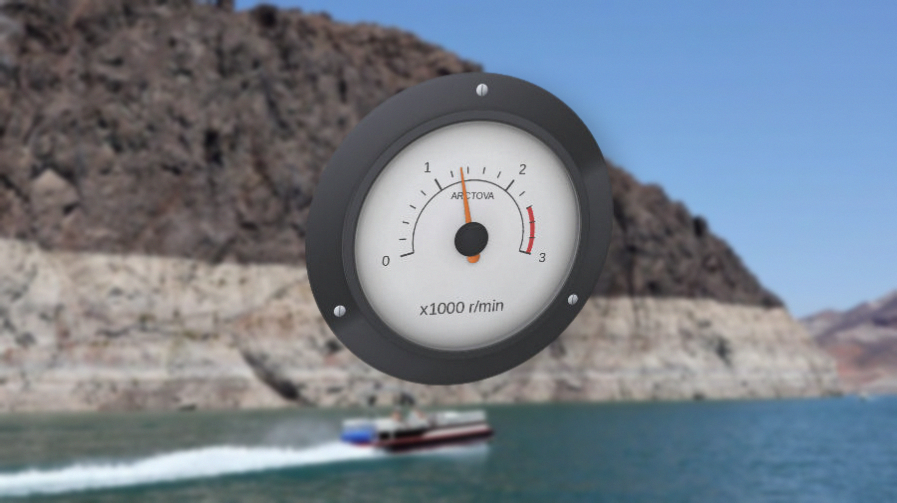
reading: value=1300 unit=rpm
